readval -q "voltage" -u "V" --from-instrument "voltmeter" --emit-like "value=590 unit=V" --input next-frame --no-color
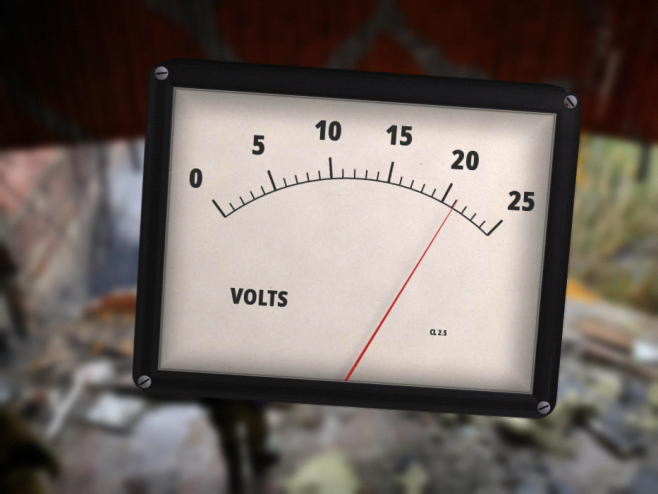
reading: value=21 unit=V
